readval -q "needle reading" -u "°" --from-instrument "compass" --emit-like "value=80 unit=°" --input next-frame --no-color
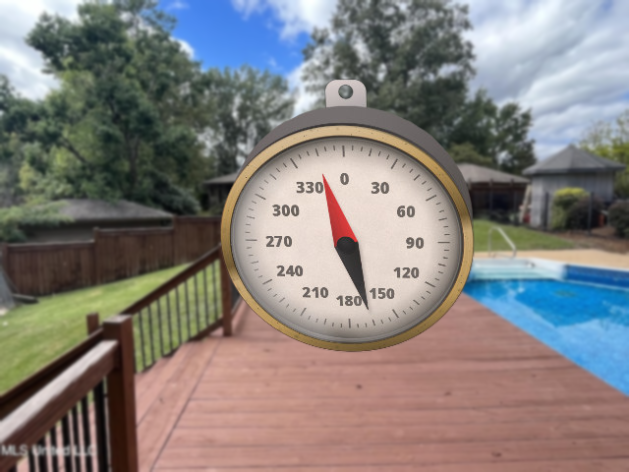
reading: value=345 unit=°
